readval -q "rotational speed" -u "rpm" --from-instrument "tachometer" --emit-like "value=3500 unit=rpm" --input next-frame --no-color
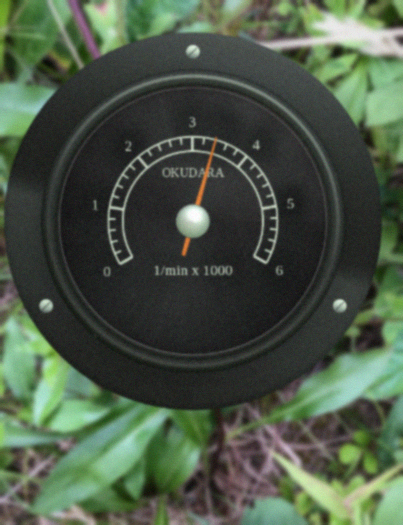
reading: value=3400 unit=rpm
